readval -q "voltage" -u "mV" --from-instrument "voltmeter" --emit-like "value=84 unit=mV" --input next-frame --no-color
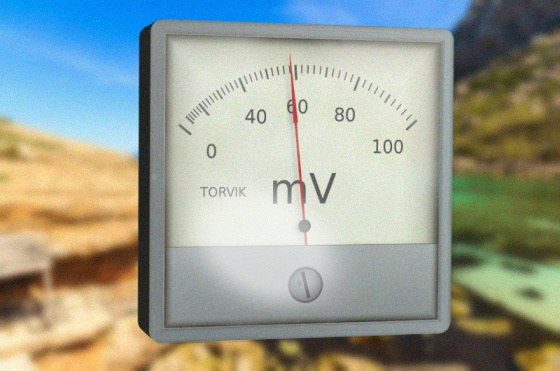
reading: value=58 unit=mV
